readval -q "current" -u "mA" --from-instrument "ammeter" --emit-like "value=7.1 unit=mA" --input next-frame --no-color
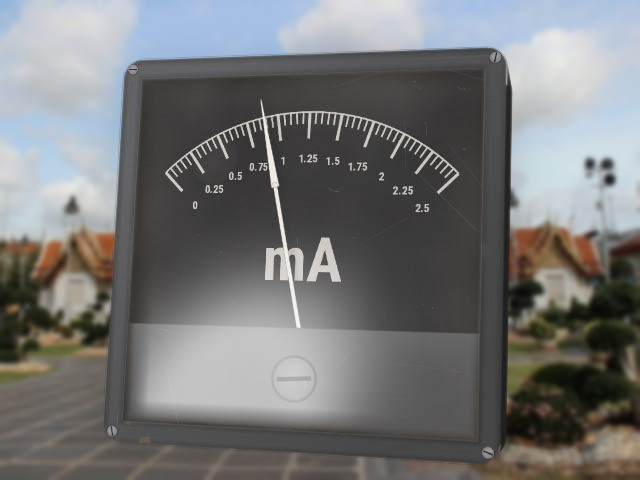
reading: value=0.9 unit=mA
